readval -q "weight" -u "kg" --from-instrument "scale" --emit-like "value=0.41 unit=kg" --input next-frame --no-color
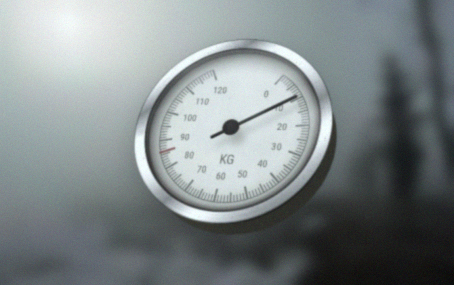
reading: value=10 unit=kg
